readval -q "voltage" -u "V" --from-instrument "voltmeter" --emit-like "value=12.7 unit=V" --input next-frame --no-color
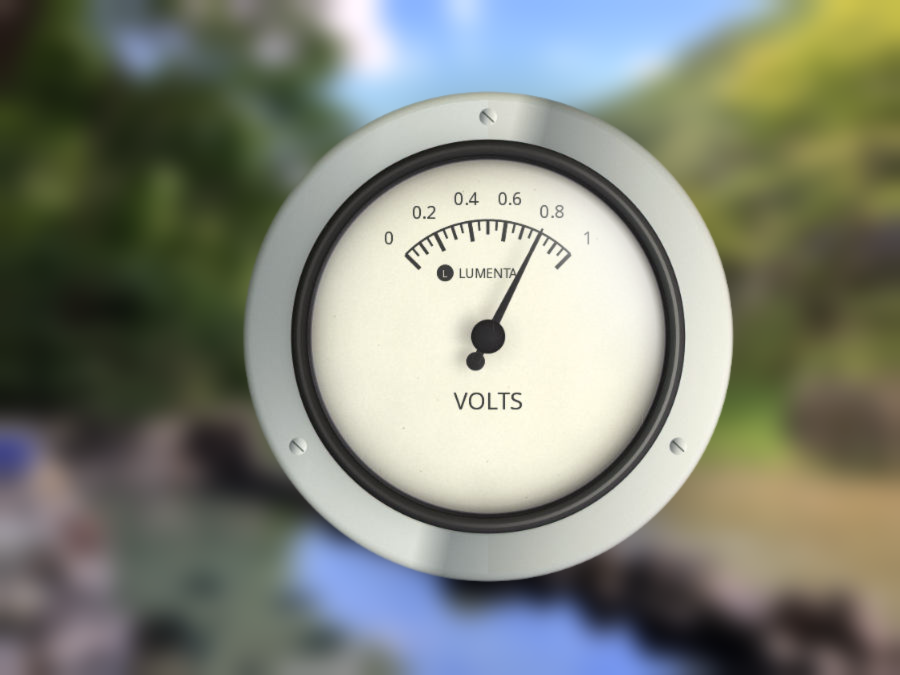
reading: value=0.8 unit=V
